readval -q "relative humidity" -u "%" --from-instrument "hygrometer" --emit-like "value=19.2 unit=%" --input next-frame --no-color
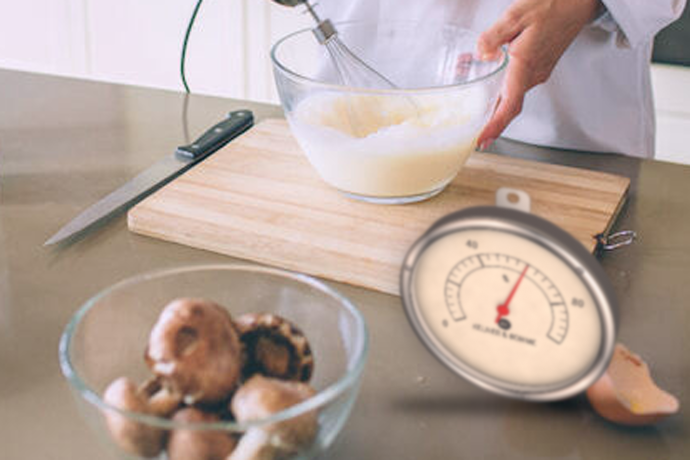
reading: value=60 unit=%
